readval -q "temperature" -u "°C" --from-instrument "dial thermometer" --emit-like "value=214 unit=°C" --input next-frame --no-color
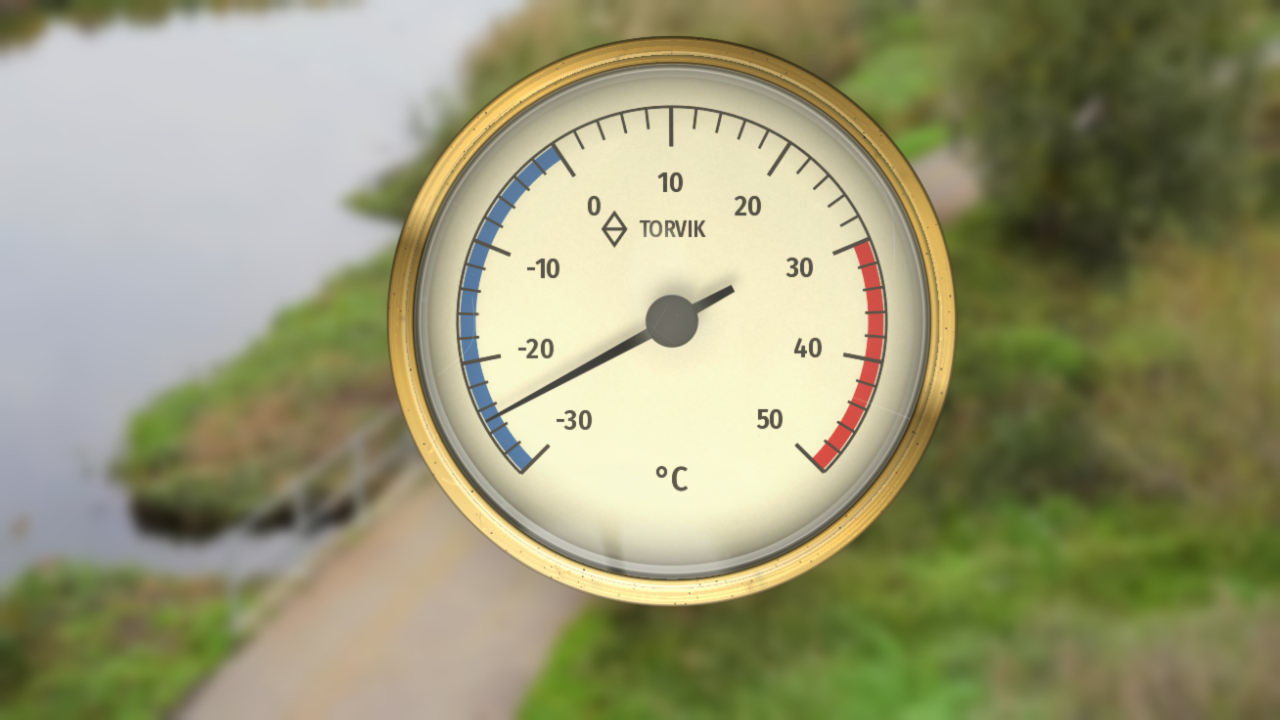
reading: value=-25 unit=°C
